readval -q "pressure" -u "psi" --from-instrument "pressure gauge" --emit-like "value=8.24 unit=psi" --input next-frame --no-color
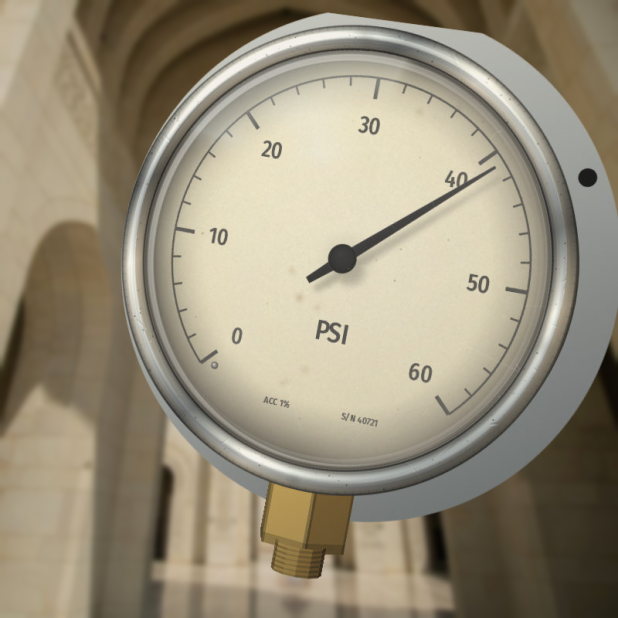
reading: value=41 unit=psi
